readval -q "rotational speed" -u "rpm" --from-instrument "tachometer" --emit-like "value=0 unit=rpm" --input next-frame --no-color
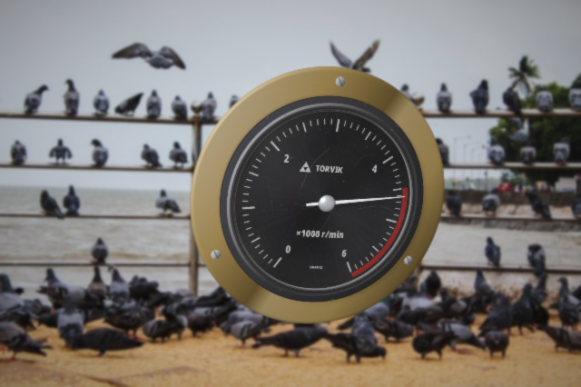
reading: value=4600 unit=rpm
